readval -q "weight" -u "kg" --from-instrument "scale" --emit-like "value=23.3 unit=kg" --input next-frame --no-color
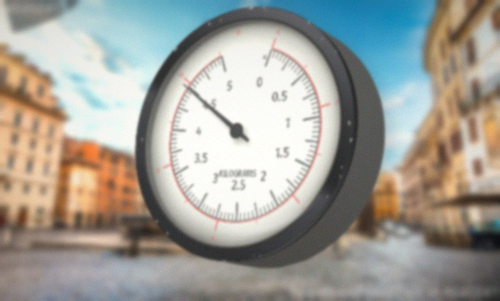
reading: value=4.5 unit=kg
